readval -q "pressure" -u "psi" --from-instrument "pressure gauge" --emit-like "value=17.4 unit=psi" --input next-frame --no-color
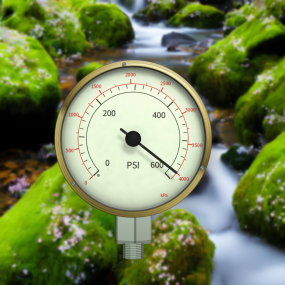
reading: value=580 unit=psi
